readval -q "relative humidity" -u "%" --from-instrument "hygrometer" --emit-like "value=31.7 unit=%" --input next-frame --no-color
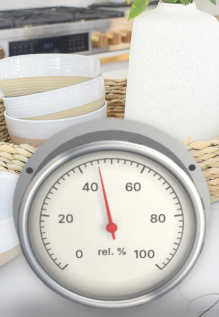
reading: value=46 unit=%
